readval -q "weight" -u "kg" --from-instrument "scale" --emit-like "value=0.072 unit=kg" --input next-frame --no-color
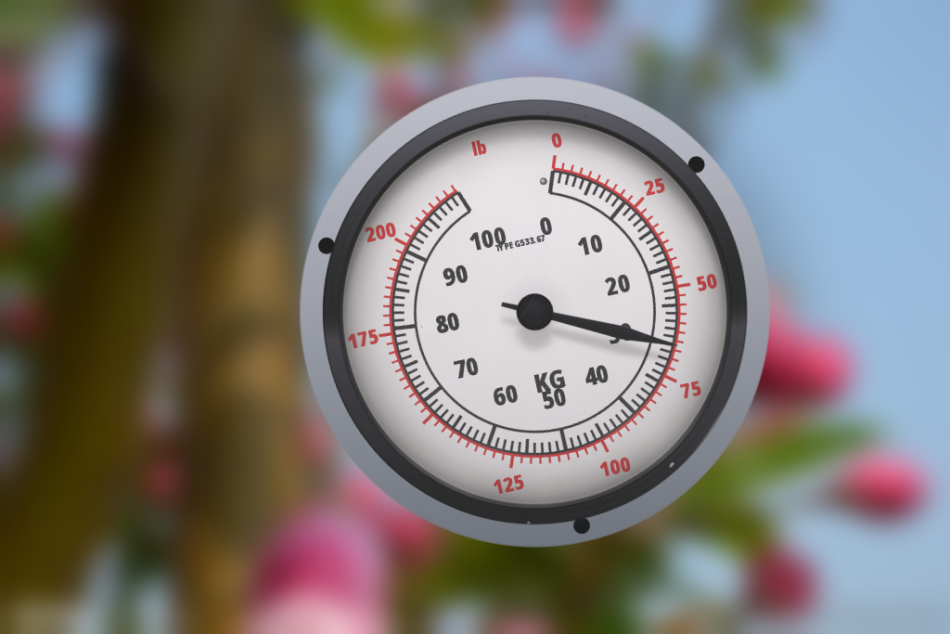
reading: value=30 unit=kg
